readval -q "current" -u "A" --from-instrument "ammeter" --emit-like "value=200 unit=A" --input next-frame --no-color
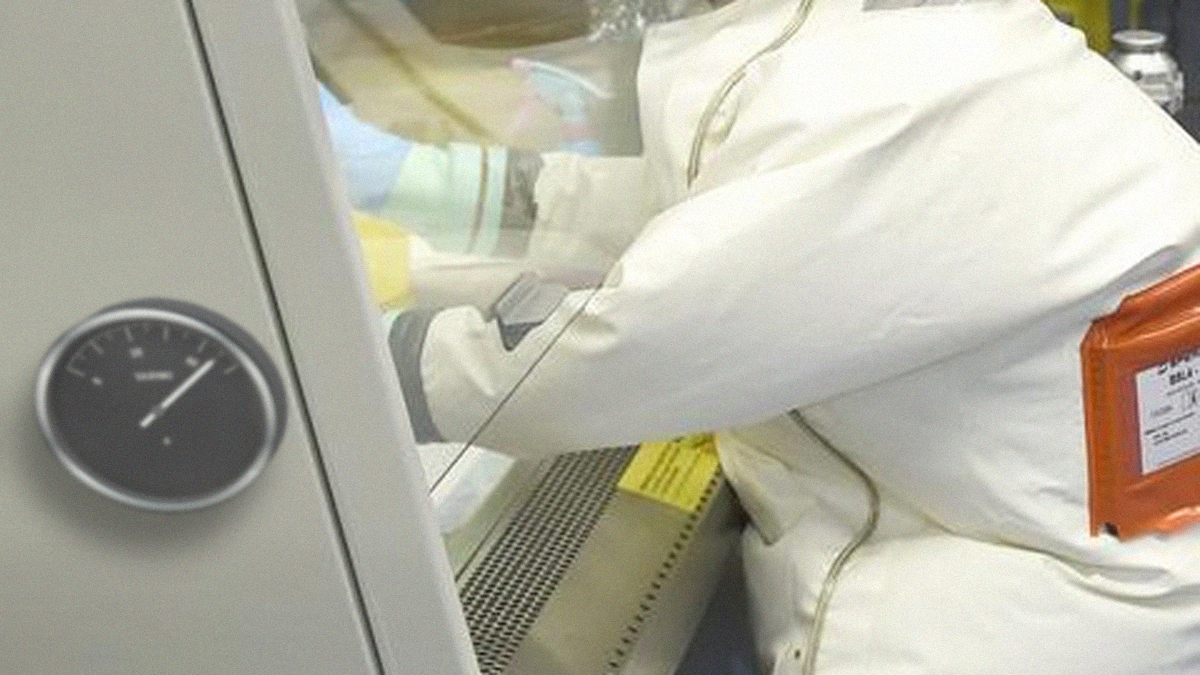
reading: value=45 unit=A
